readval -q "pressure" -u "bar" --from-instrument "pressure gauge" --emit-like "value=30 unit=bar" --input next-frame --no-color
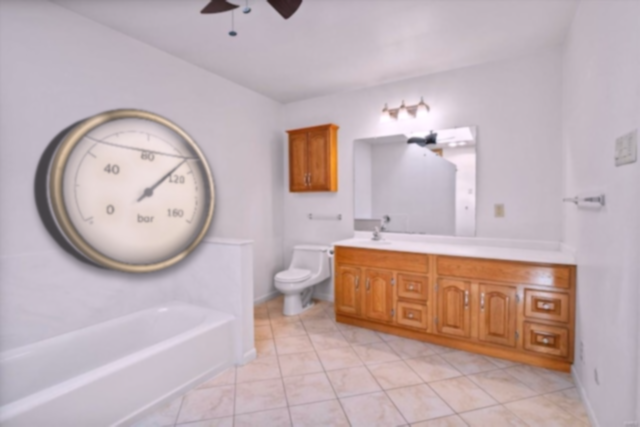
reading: value=110 unit=bar
